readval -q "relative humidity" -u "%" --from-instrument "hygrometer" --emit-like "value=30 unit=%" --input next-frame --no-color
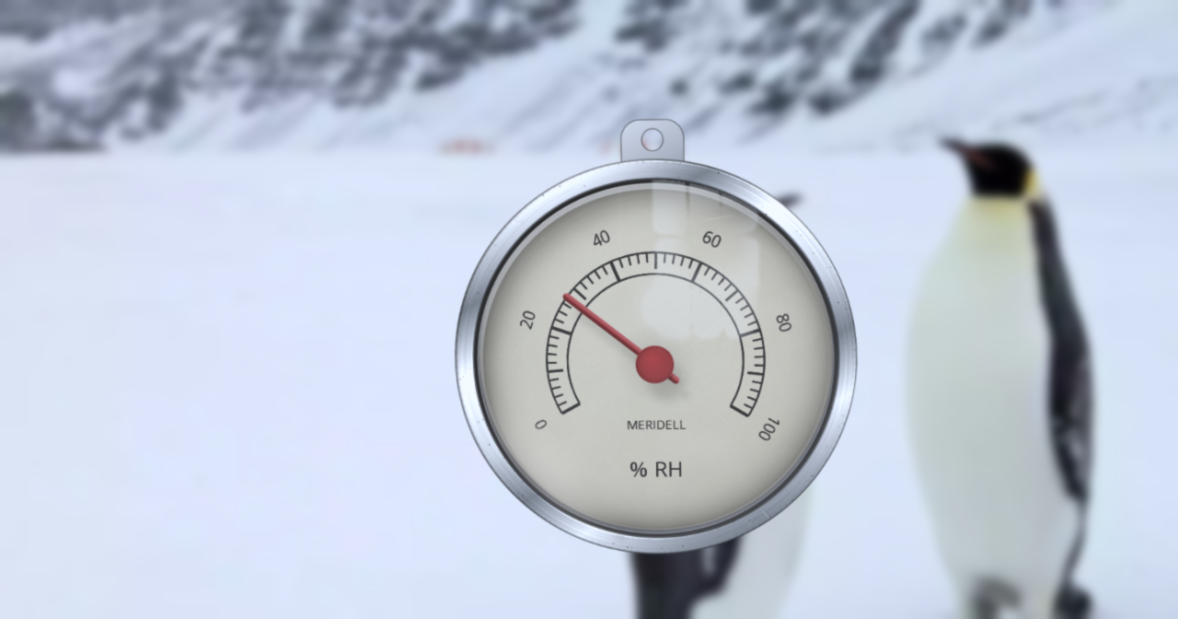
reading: value=28 unit=%
